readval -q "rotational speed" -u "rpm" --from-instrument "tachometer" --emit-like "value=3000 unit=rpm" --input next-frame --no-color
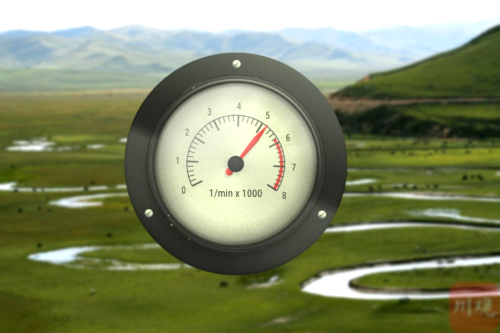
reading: value=5200 unit=rpm
